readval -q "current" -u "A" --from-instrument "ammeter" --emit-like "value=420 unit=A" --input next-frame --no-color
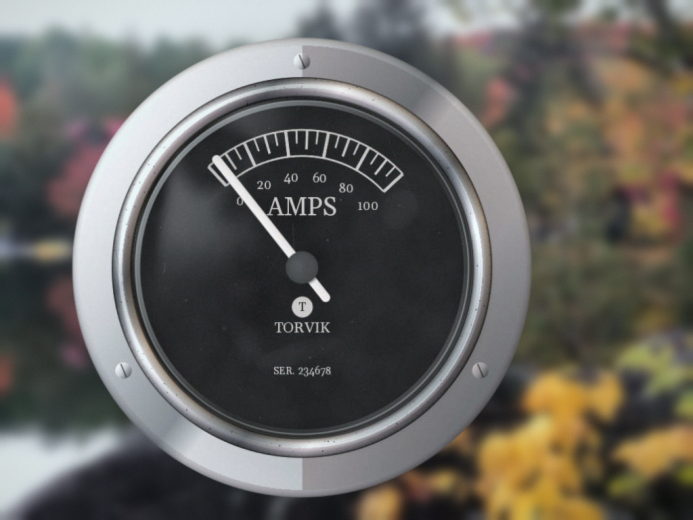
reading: value=5 unit=A
